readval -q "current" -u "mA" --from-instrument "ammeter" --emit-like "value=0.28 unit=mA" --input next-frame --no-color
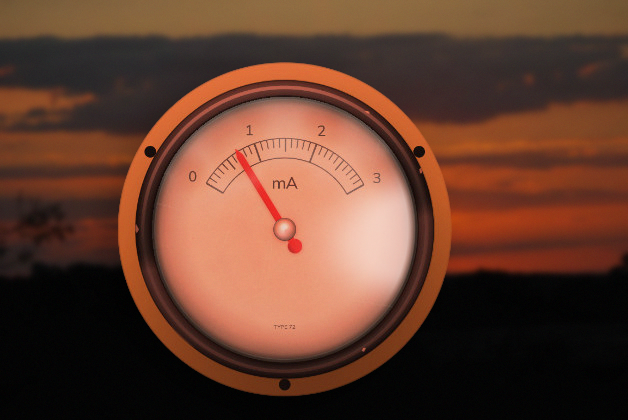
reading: value=0.7 unit=mA
